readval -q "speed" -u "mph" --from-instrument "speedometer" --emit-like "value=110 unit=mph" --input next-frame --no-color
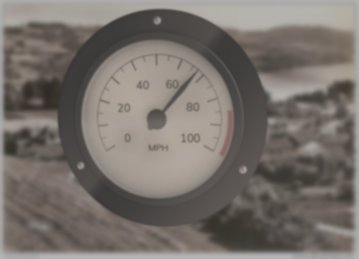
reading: value=67.5 unit=mph
